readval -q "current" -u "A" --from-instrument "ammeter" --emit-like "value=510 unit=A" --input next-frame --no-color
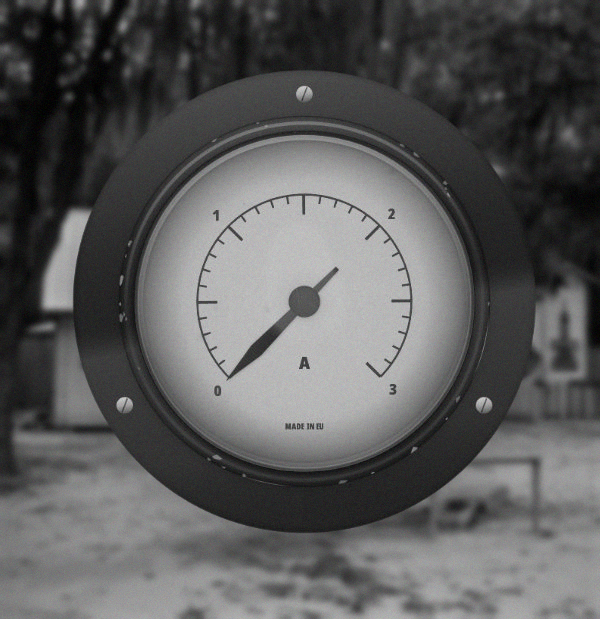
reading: value=0 unit=A
